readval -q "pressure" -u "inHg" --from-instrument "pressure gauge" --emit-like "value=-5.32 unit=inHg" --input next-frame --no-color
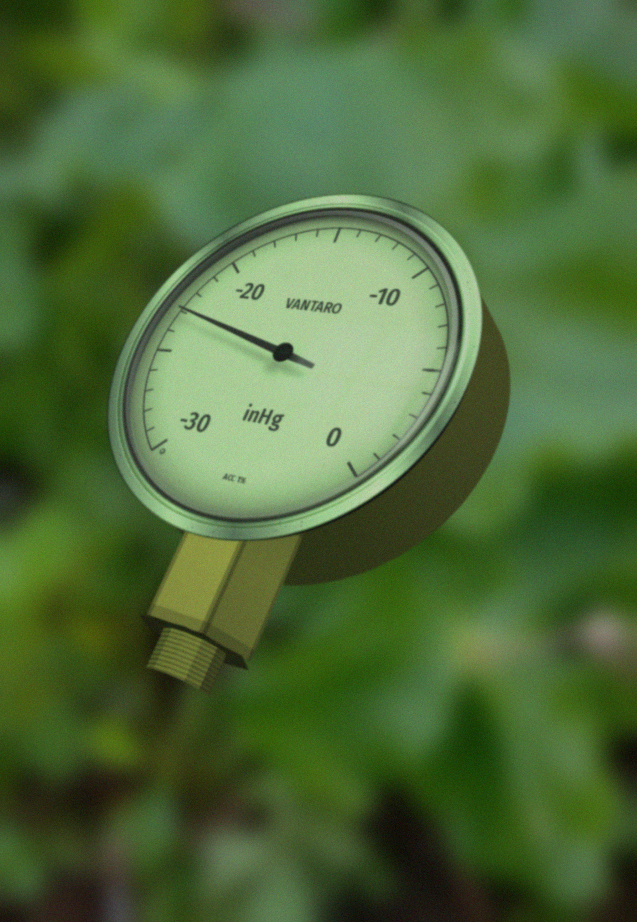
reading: value=-23 unit=inHg
